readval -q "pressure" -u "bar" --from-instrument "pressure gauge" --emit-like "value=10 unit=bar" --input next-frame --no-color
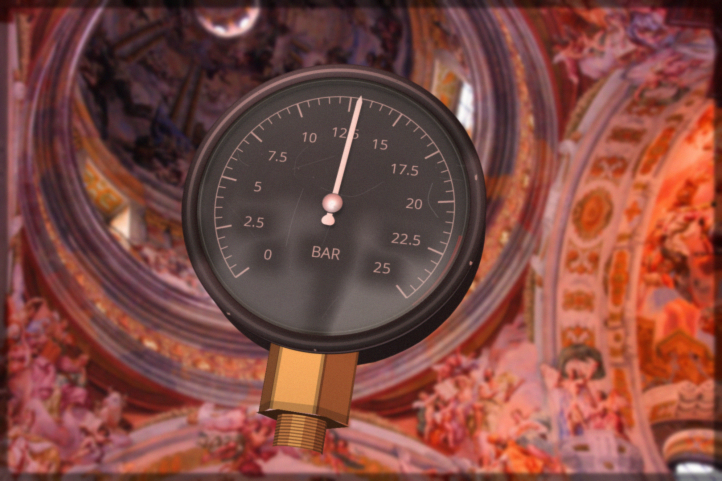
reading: value=13 unit=bar
